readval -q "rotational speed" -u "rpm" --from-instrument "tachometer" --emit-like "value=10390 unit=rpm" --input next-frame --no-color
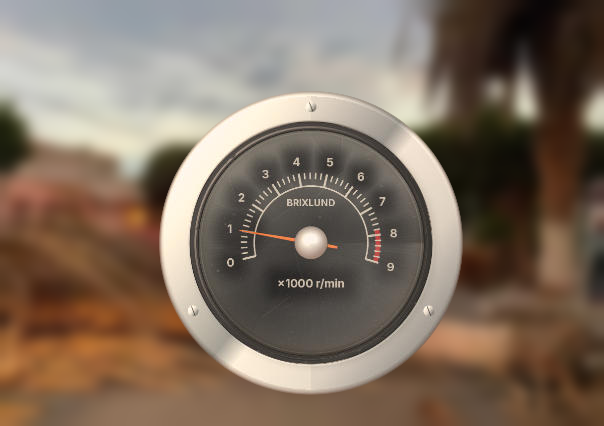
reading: value=1000 unit=rpm
